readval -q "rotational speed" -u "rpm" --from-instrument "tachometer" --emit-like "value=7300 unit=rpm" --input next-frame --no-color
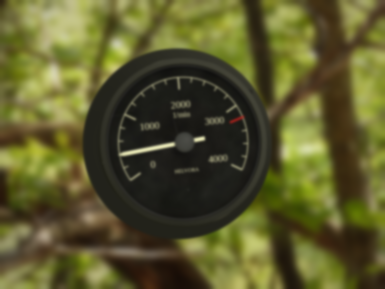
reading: value=400 unit=rpm
